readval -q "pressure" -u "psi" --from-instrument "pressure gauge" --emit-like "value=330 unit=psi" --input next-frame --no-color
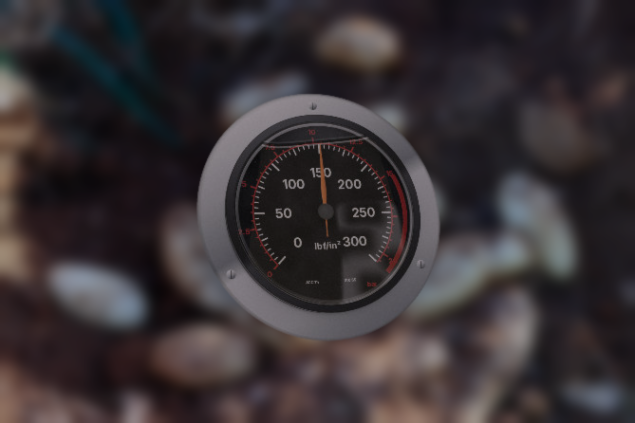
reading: value=150 unit=psi
